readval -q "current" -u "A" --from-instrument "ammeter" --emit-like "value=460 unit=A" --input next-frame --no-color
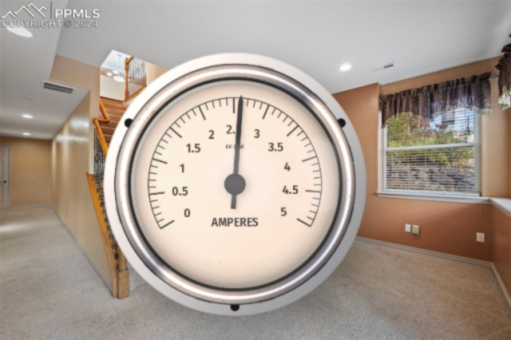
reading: value=2.6 unit=A
